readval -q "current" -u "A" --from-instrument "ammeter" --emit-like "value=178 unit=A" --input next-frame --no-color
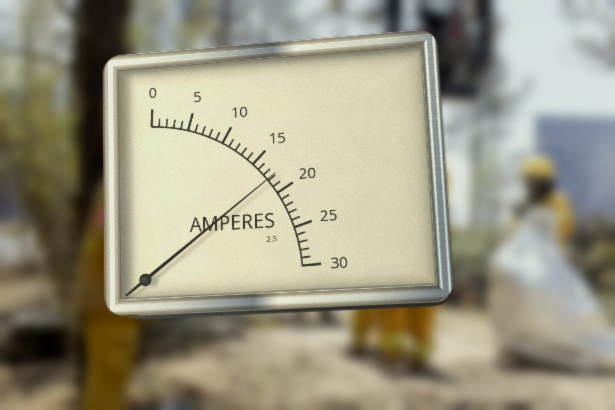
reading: value=18 unit=A
